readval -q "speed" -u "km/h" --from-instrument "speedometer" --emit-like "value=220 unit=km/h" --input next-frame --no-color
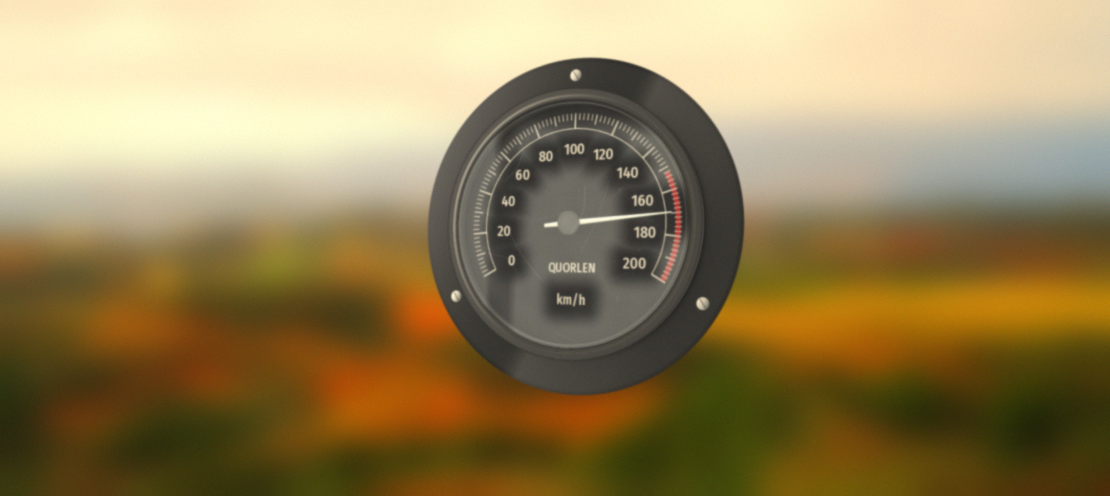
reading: value=170 unit=km/h
